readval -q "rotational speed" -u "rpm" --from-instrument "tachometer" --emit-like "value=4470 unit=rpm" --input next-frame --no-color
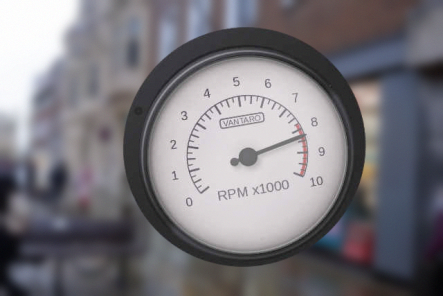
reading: value=8250 unit=rpm
